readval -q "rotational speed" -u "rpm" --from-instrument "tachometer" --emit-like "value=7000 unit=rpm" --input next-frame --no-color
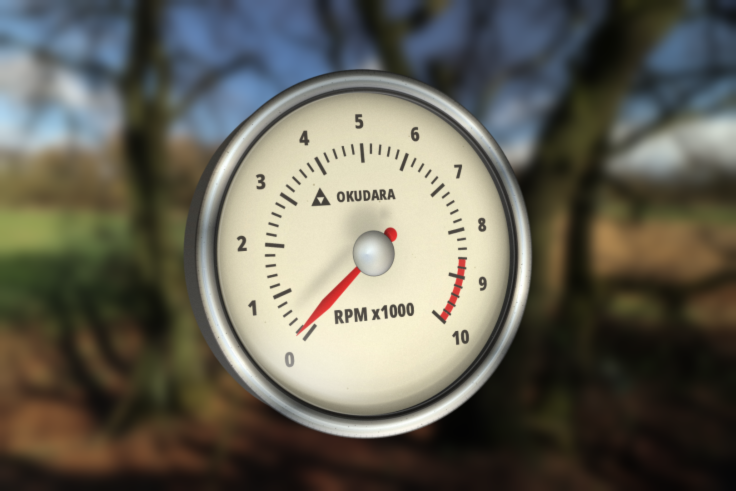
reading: value=200 unit=rpm
